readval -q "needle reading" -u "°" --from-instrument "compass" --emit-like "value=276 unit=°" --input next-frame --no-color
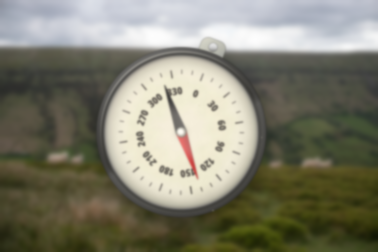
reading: value=140 unit=°
